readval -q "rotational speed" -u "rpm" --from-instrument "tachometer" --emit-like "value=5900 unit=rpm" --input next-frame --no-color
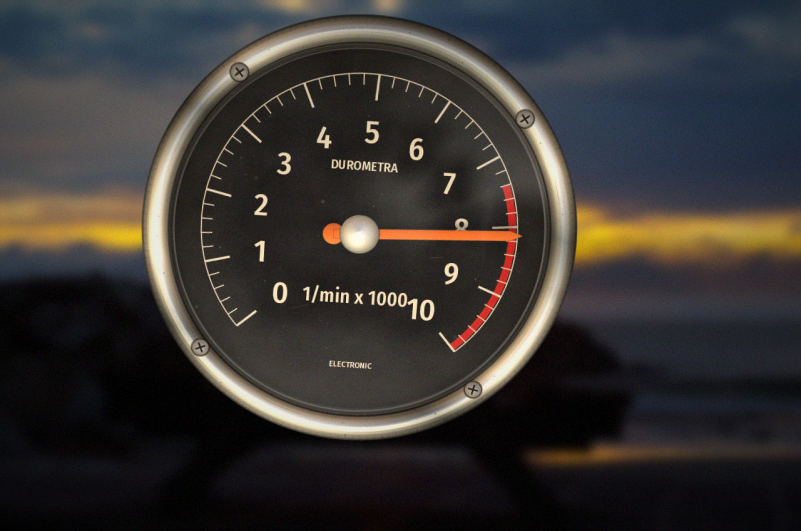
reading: value=8100 unit=rpm
